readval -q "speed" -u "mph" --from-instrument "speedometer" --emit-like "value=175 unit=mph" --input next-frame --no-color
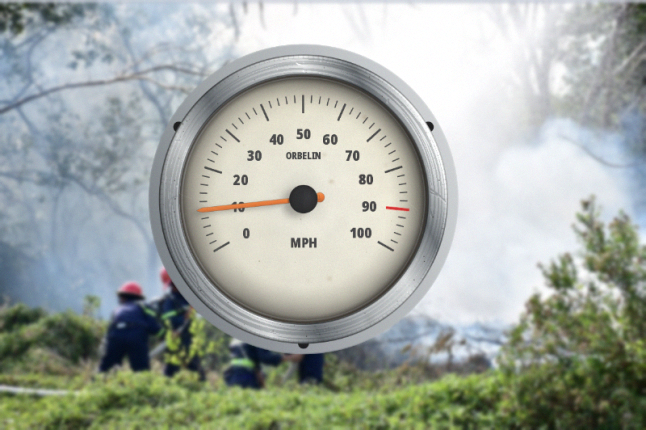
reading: value=10 unit=mph
